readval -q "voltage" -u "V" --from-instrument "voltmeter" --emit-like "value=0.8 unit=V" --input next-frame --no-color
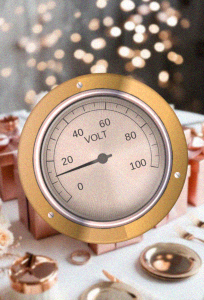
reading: value=12.5 unit=V
